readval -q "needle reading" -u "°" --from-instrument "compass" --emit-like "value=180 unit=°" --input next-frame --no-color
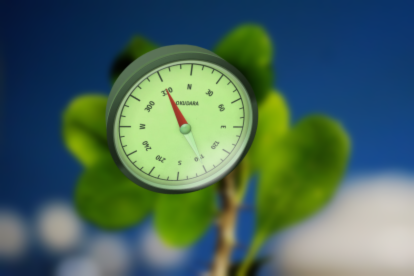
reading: value=330 unit=°
